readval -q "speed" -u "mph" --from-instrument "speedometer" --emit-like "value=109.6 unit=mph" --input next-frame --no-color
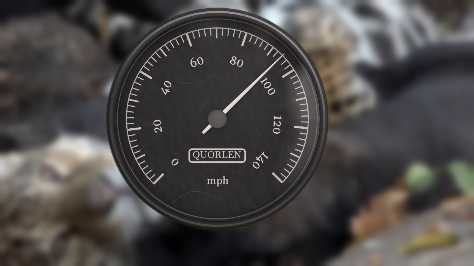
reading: value=94 unit=mph
